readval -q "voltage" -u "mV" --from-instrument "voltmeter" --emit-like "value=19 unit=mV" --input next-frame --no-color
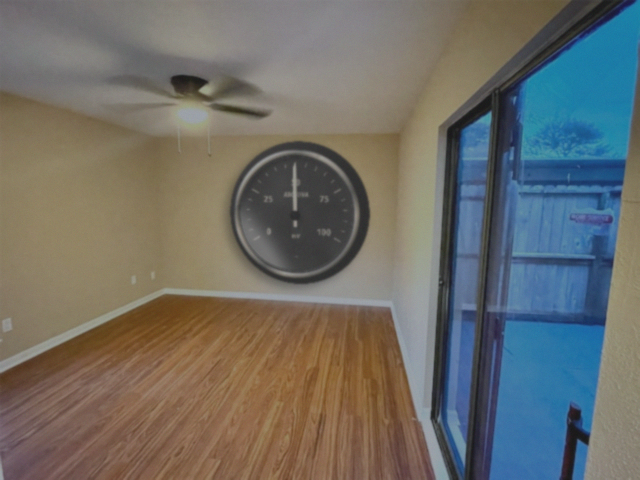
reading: value=50 unit=mV
